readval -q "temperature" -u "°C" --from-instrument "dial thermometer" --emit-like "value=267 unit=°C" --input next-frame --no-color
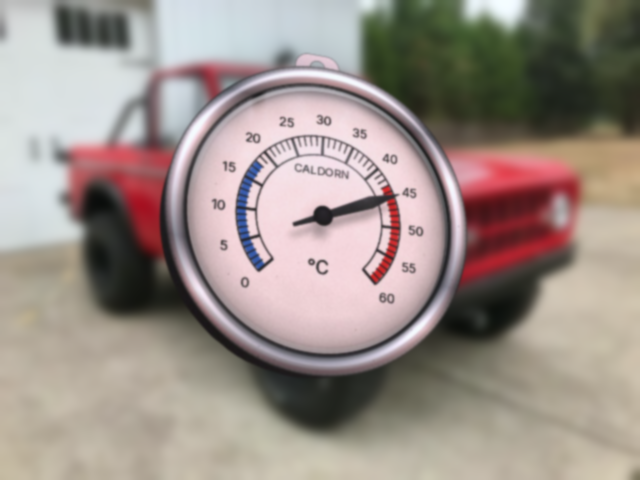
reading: value=45 unit=°C
